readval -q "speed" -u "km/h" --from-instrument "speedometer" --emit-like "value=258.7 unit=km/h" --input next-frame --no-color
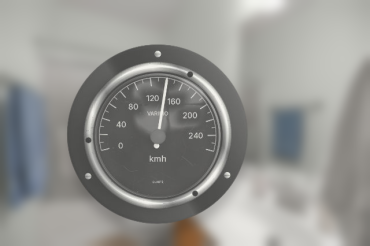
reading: value=140 unit=km/h
